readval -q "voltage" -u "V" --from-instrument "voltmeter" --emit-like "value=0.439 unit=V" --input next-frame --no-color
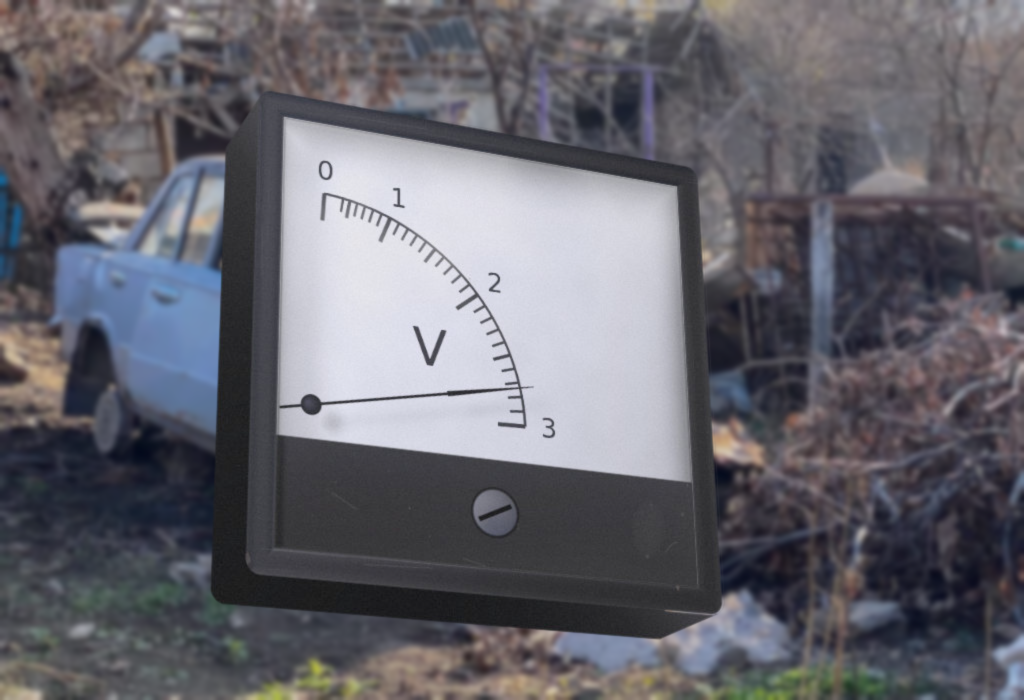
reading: value=2.75 unit=V
